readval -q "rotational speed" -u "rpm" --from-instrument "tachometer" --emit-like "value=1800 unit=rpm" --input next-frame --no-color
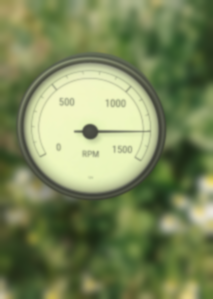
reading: value=1300 unit=rpm
